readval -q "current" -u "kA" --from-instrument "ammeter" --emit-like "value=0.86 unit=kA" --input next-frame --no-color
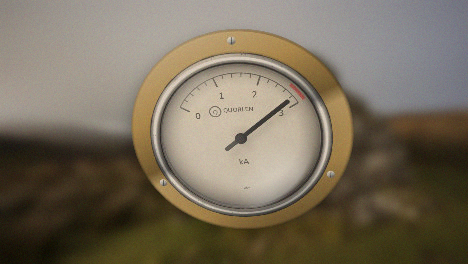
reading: value=2.8 unit=kA
